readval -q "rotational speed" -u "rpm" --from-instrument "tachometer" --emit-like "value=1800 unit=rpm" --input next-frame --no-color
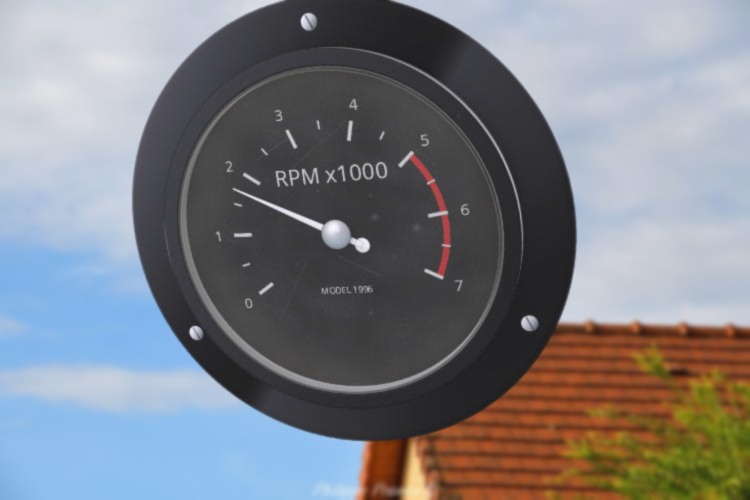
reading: value=1750 unit=rpm
